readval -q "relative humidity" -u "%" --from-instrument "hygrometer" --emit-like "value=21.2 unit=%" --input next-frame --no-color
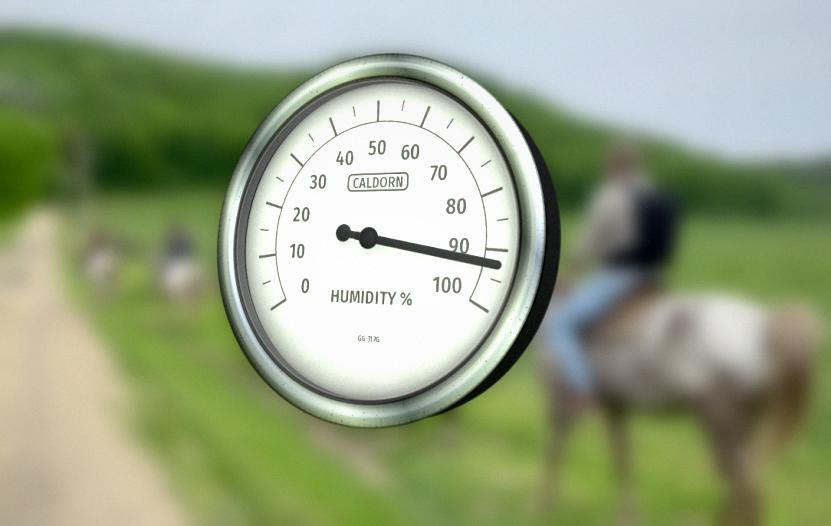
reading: value=92.5 unit=%
